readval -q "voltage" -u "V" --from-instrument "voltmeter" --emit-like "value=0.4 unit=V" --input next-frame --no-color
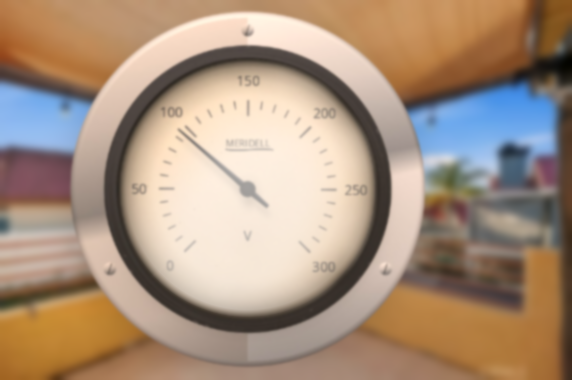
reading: value=95 unit=V
